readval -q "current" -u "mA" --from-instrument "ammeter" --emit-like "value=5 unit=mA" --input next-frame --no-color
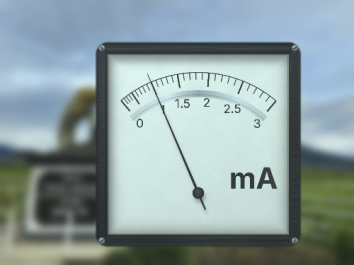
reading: value=1 unit=mA
